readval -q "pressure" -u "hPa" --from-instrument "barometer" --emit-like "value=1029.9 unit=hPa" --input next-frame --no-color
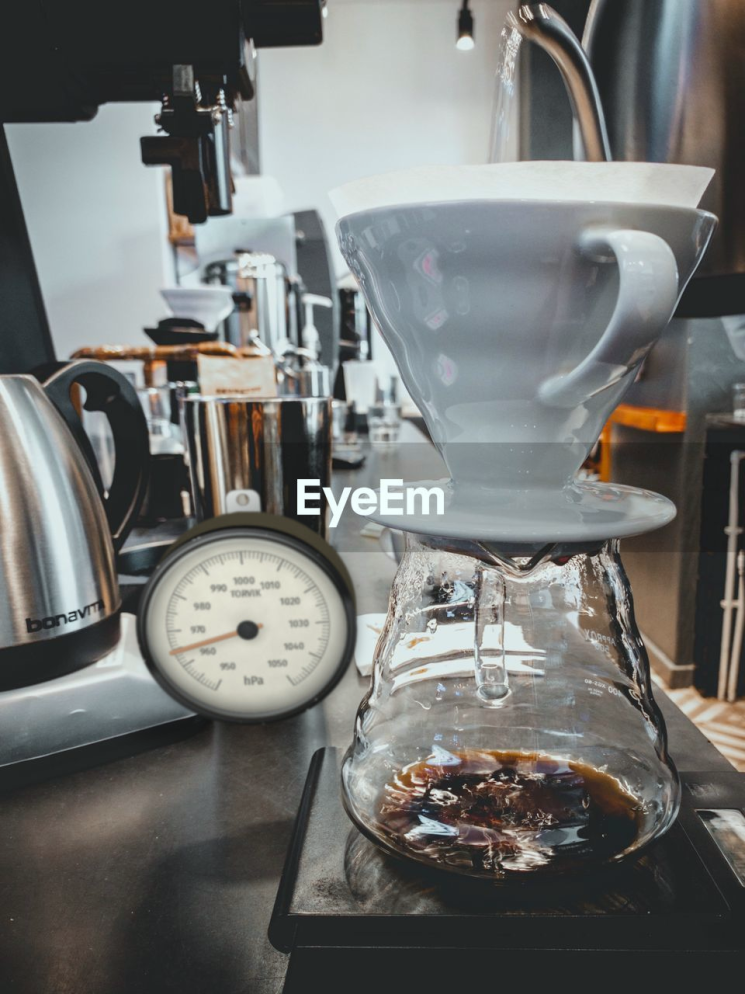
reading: value=965 unit=hPa
